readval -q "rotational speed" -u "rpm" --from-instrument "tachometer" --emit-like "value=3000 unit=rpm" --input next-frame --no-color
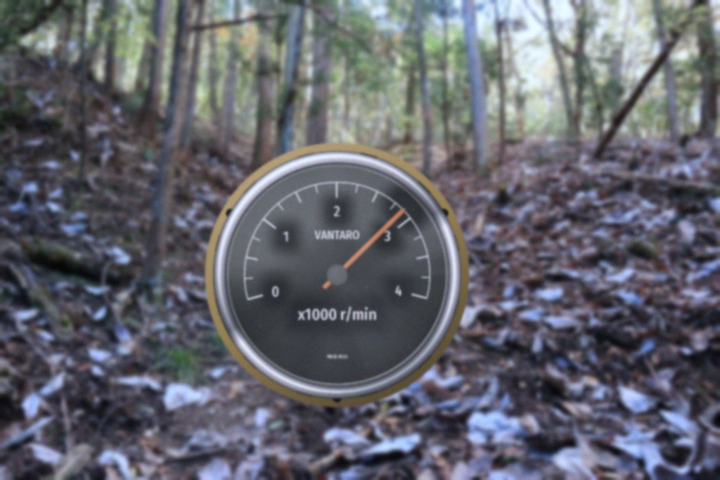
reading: value=2875 unit=rpm
